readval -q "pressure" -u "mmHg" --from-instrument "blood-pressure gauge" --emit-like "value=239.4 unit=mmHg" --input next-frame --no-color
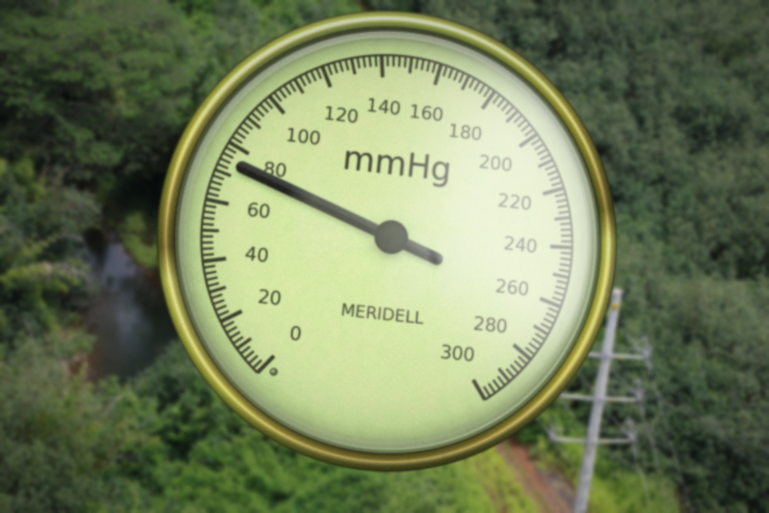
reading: value=74 unit=mmHg
